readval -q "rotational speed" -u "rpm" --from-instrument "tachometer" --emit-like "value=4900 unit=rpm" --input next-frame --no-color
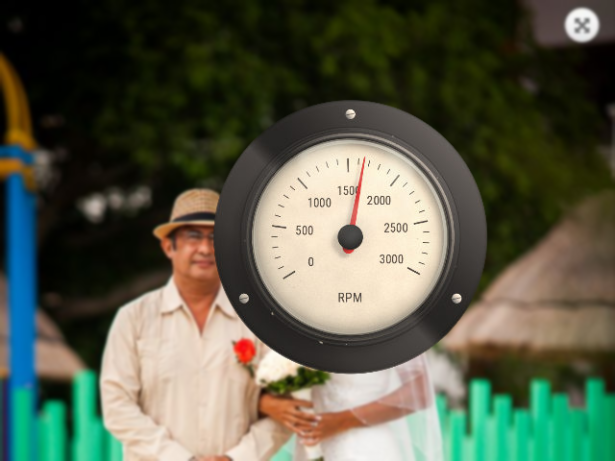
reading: value=1650 unit=rpm
